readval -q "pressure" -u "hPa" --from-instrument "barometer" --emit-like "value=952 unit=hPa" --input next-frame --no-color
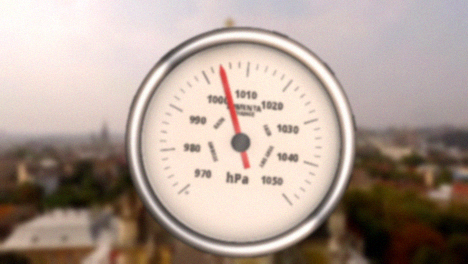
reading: value=1004 unit=hPa
